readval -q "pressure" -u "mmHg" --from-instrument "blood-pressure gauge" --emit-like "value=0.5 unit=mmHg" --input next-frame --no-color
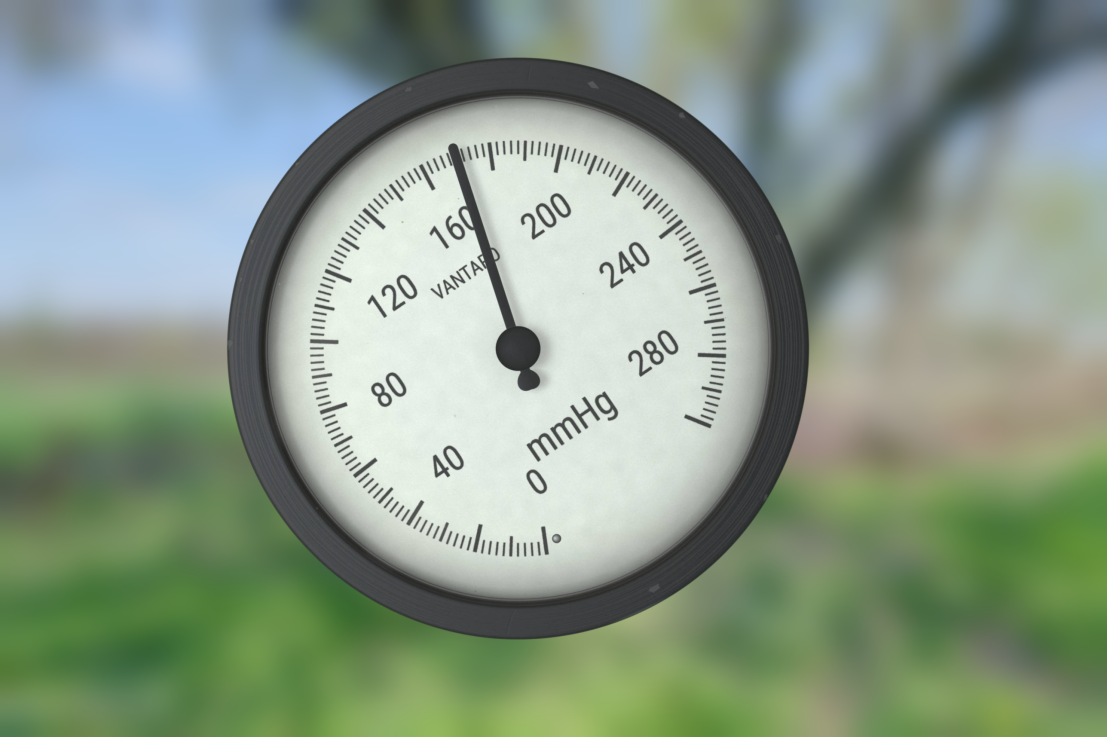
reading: value=170 unit=mmHg
